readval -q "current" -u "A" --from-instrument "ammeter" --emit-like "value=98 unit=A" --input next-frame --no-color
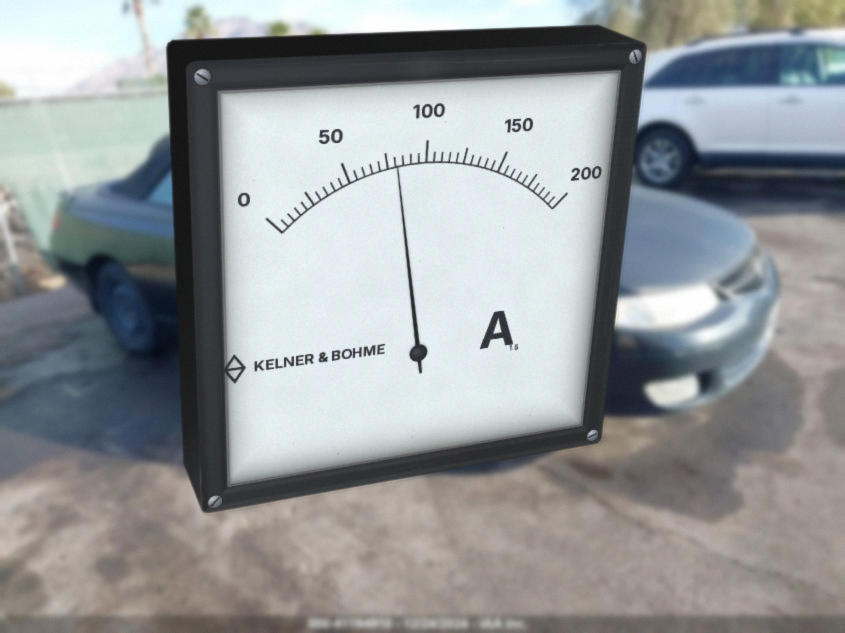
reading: value=80 unit=A
